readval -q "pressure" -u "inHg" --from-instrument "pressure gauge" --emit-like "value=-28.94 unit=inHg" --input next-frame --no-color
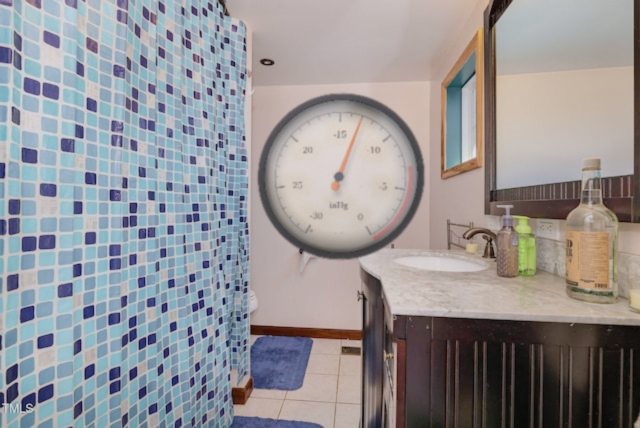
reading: value=-13 unit=inHg
